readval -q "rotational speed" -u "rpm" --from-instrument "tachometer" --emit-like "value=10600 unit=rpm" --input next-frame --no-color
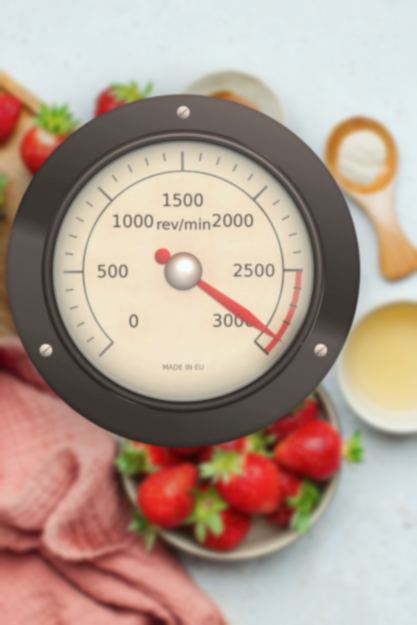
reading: value=2900 unit=rpm
